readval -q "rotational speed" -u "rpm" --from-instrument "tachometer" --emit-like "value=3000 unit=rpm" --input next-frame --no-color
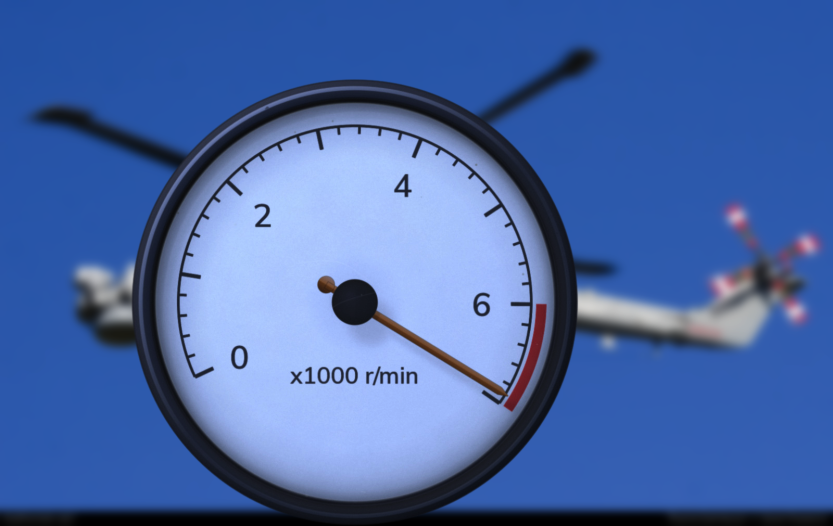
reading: value=6900 unit=rpm
